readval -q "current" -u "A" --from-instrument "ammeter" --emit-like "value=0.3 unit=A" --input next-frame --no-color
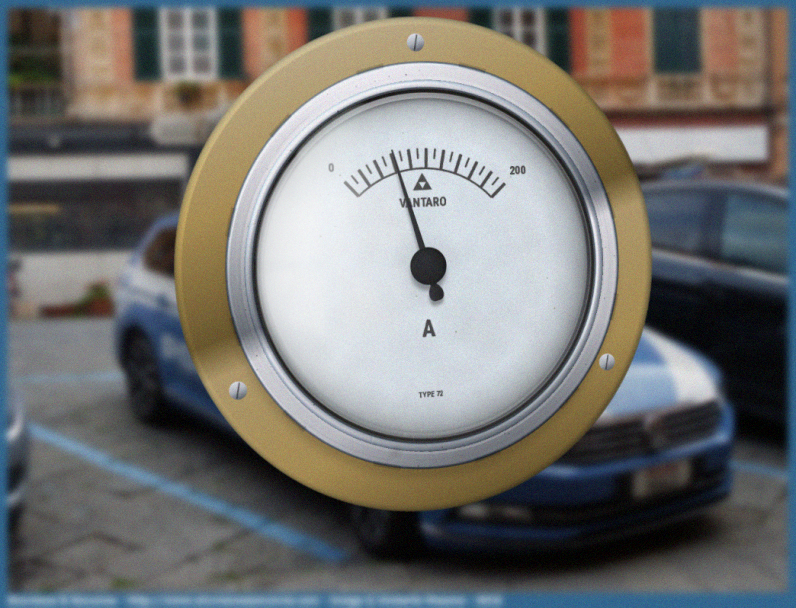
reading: value=60 unit=A
